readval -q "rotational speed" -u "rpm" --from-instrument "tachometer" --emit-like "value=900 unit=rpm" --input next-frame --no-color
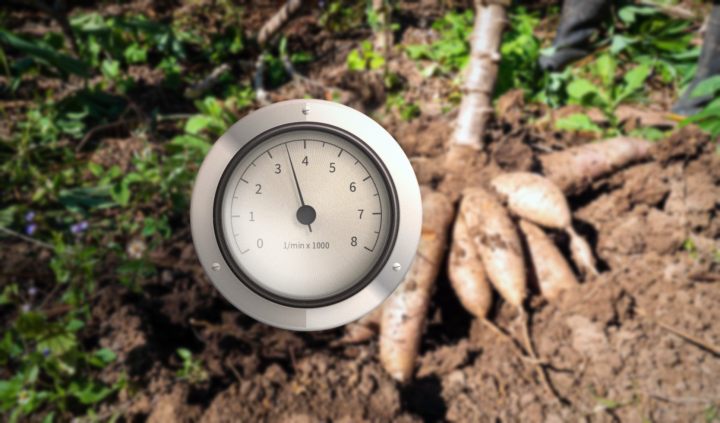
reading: value=3500 unit=rpm
